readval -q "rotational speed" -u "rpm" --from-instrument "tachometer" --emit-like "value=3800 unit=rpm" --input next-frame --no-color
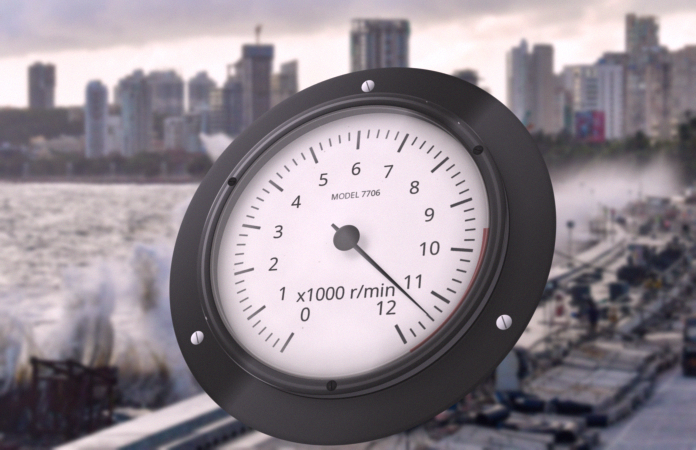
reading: value=11400 unit=rpm
